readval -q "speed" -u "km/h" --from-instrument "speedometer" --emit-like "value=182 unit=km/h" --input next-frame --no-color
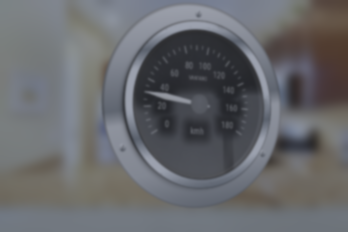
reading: value=30 unit=km/h
